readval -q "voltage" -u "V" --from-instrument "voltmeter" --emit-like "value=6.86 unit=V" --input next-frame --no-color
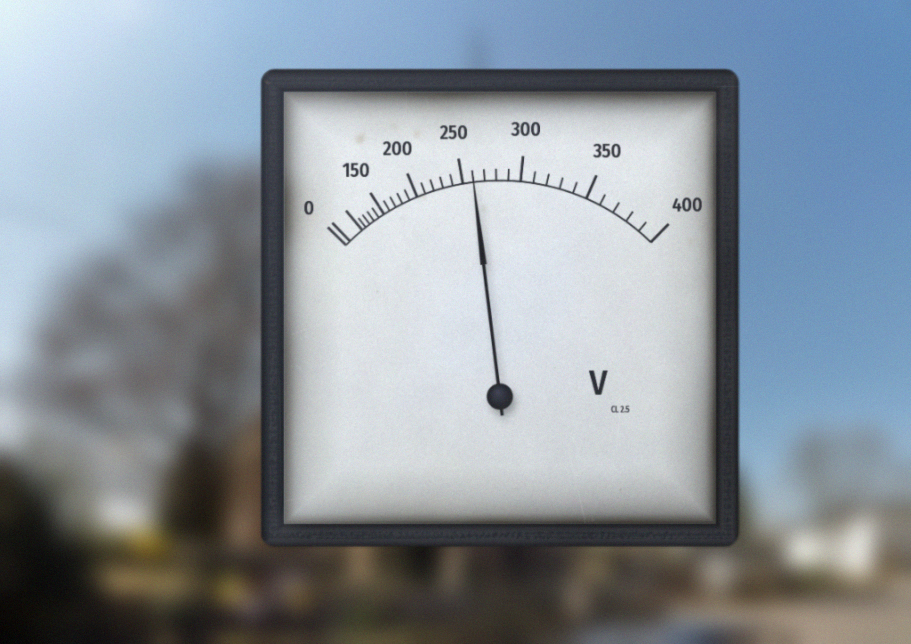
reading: value=260 unit=V
